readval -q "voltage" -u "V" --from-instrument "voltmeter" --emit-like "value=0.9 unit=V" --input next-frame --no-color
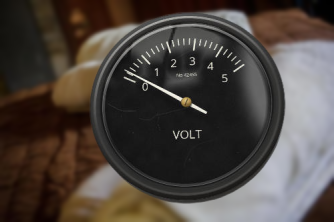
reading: value=0.2 unit=V
